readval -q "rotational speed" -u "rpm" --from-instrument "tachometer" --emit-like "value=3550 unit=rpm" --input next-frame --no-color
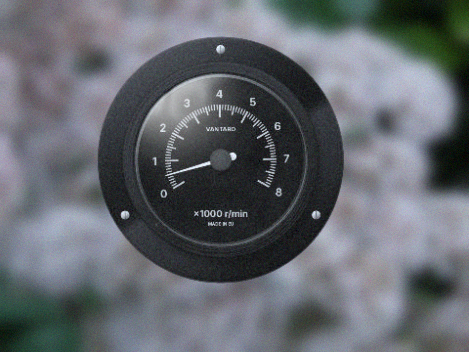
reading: value=500 unit=rpm
